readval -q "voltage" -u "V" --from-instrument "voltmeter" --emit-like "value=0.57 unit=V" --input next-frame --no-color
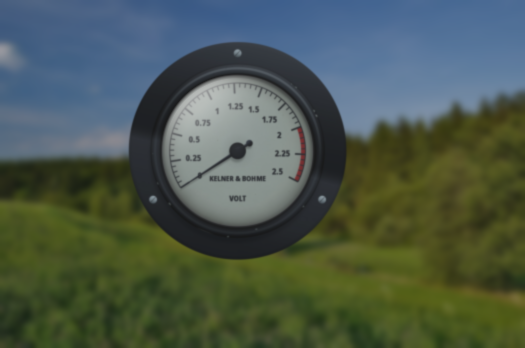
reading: value=0 unit=V
